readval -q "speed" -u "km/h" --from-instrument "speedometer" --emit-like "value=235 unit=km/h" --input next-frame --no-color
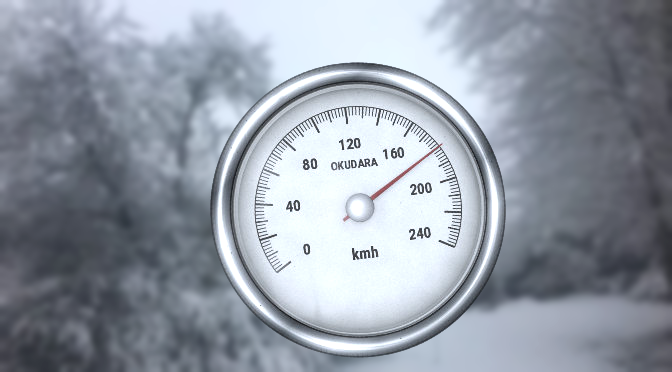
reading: value=180 unit=km/h
